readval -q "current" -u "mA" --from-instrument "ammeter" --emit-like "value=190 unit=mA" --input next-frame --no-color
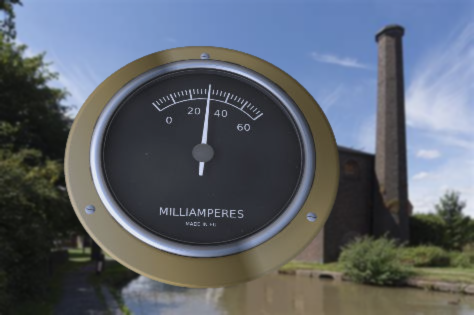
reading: value=30 unit=mA
